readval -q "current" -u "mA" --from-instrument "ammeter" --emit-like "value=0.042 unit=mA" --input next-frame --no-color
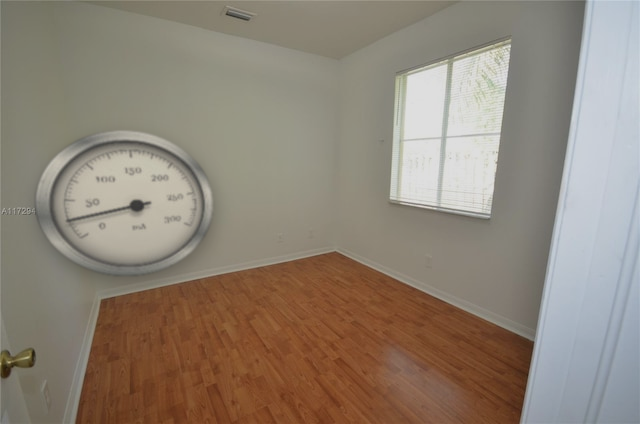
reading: value=25 unit=mA
